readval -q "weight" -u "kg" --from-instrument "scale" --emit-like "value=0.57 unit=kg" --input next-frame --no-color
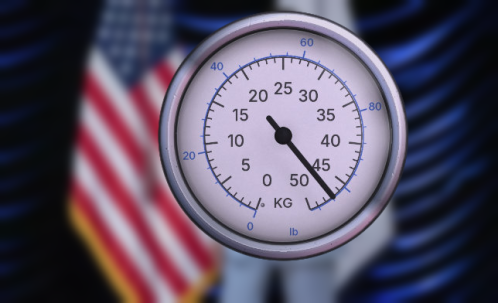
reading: value=47 unit=kg
